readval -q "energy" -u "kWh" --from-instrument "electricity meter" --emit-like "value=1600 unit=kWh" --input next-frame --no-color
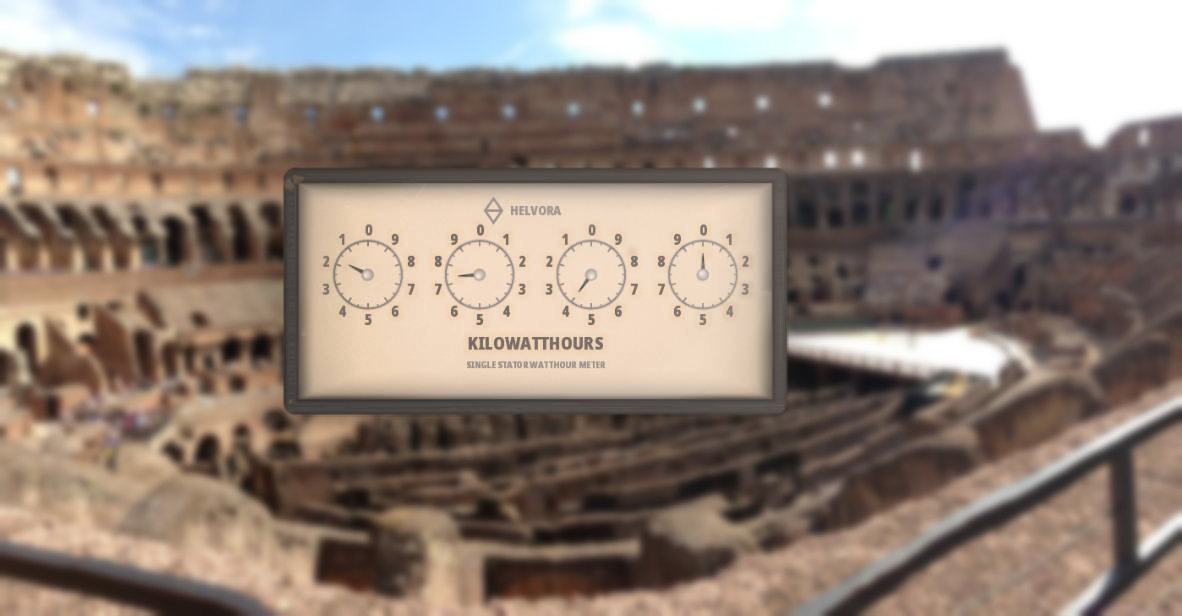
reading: value=1740 unit=kWh
